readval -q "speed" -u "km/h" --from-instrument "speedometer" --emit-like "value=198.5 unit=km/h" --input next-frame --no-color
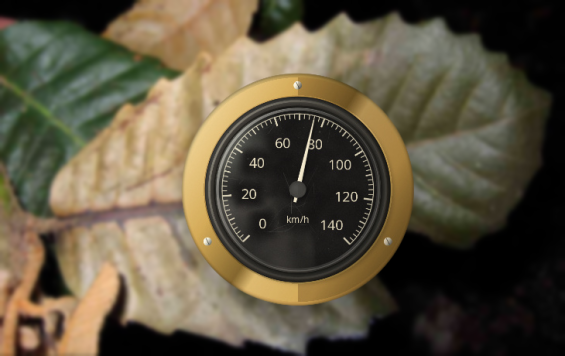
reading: value=76 unit=km/h
